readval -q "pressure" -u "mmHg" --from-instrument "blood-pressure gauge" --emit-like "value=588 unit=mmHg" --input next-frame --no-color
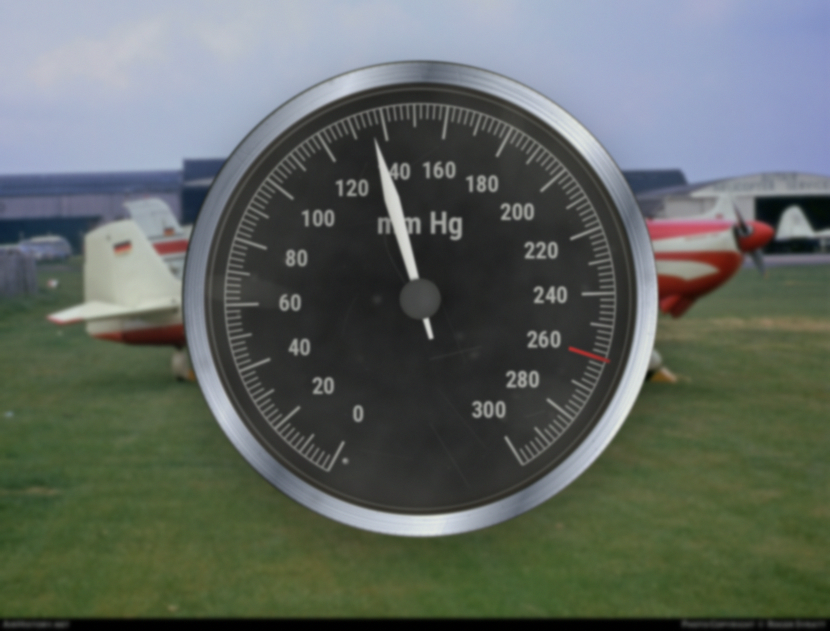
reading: value=136 unit=mmHg
